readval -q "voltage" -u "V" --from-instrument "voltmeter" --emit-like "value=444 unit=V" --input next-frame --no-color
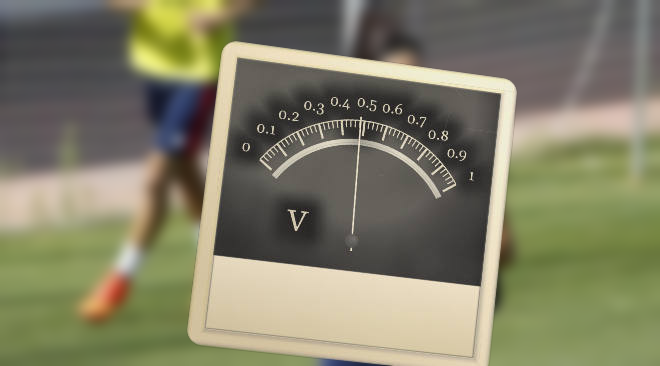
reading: value=0.48 unit=V
